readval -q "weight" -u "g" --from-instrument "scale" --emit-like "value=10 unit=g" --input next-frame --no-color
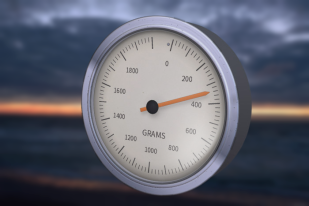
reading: value=340 unit=g
